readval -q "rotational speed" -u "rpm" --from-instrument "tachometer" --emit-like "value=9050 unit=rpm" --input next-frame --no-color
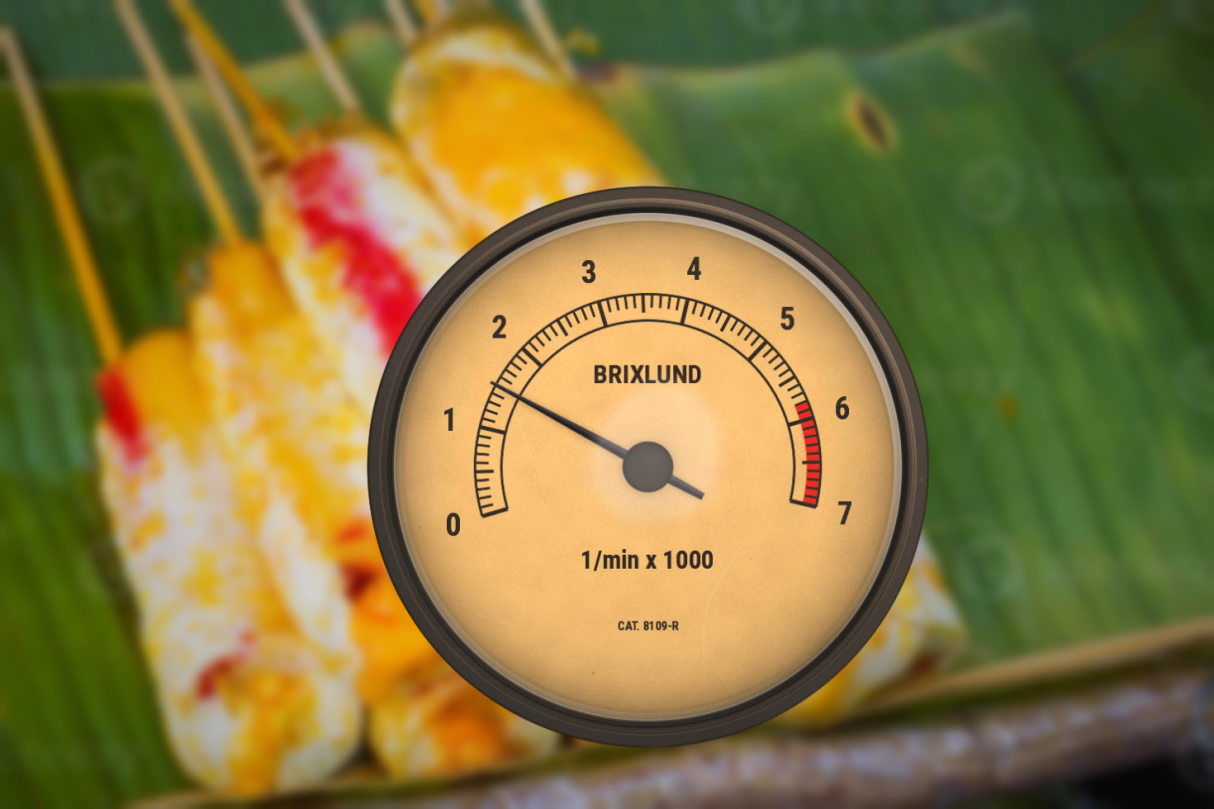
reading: value=1500 unit=rpm
